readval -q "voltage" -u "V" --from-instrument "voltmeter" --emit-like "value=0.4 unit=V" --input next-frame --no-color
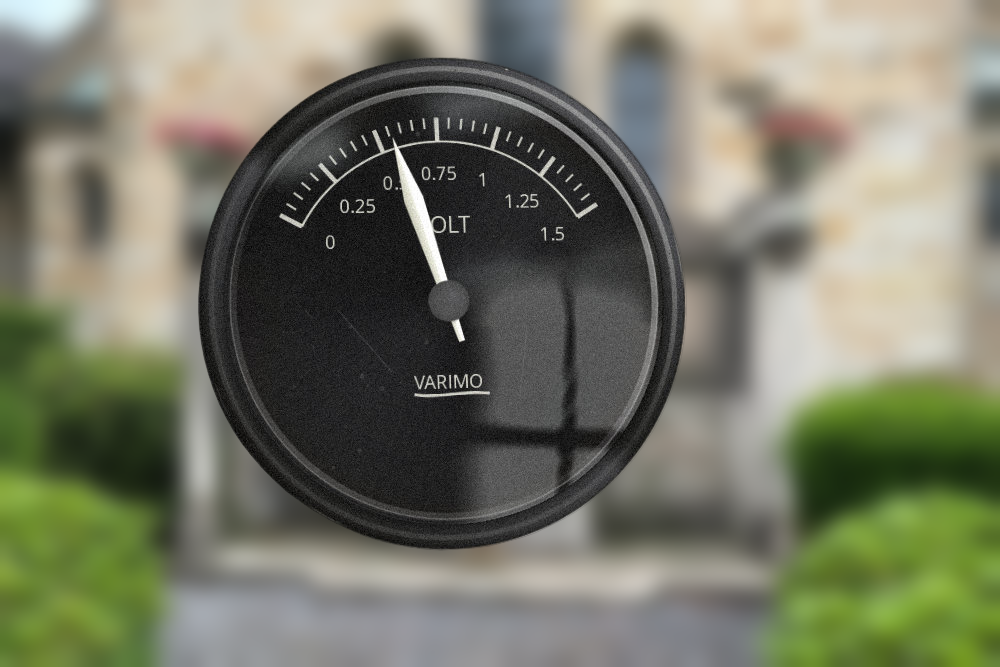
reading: value=0.55 unit=V
